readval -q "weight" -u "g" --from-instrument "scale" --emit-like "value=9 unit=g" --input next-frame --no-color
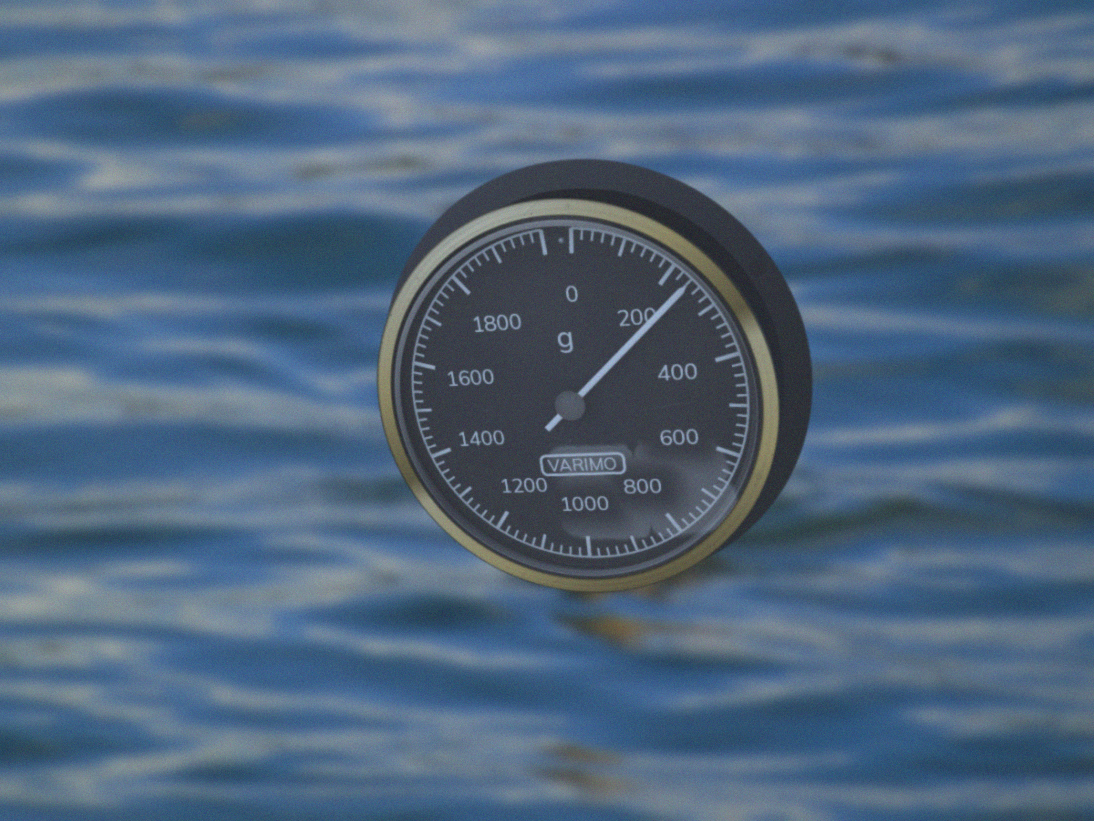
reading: value=240 unit=g
